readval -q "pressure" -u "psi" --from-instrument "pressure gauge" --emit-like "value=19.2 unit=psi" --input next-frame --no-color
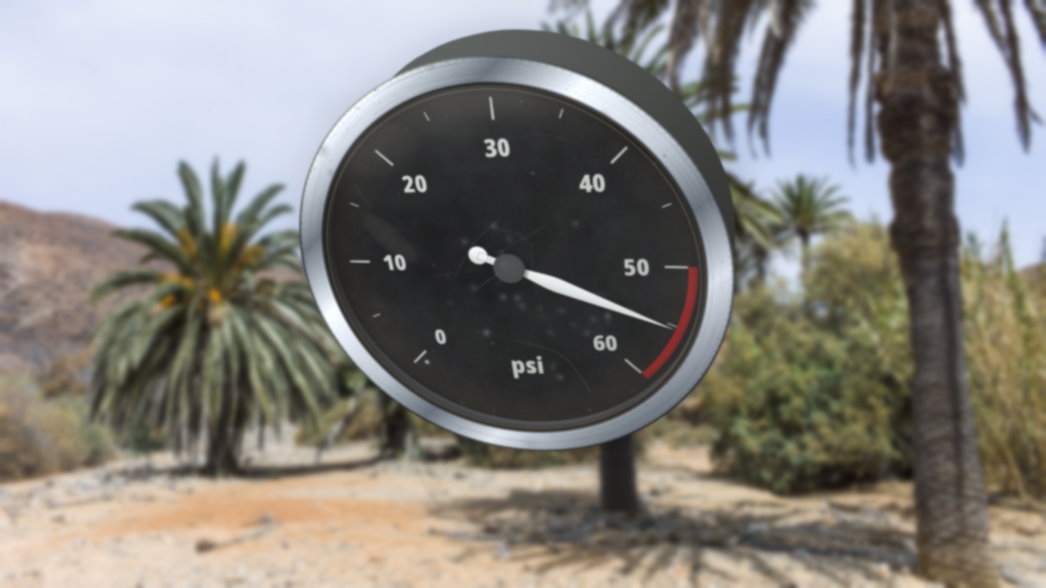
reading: value=55 unit=psi
